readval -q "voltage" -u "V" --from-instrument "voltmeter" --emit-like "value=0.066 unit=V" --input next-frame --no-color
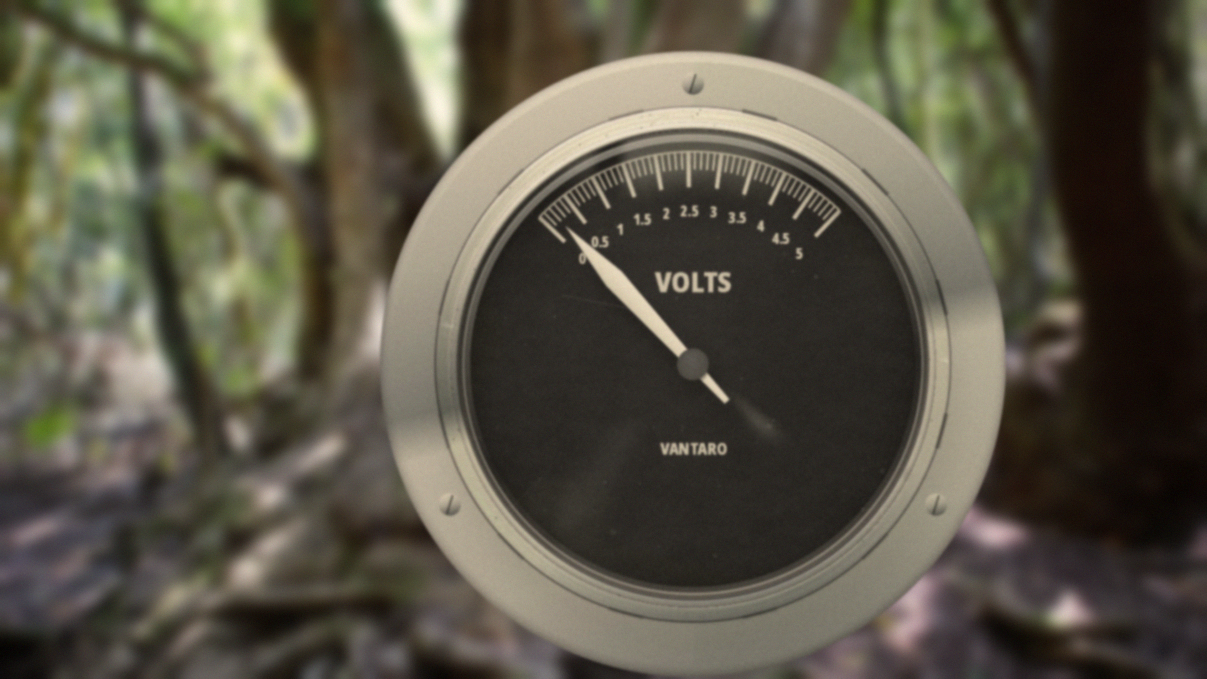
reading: value=0.2 unit=V
